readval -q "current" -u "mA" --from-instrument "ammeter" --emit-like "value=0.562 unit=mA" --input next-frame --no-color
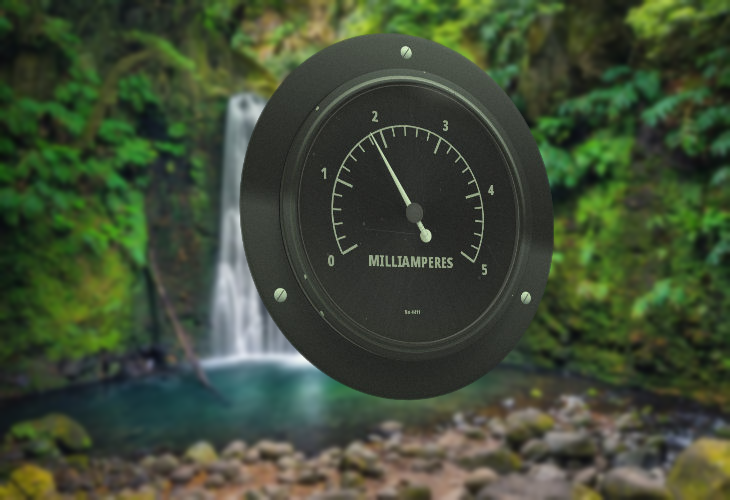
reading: value=1.8 unit=mA
